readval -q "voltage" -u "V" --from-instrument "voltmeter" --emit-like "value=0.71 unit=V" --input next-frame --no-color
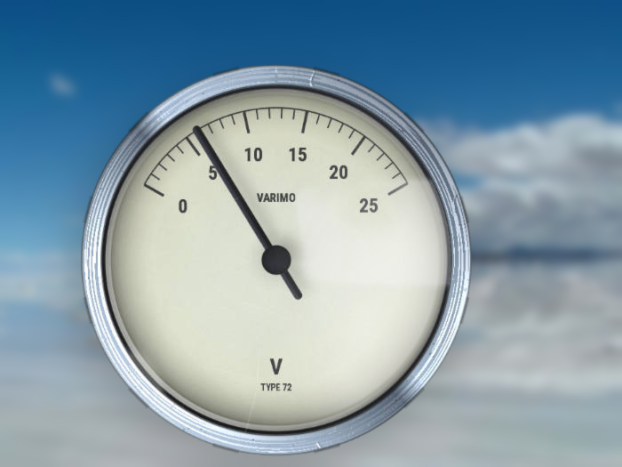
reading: value=6 unit=V
